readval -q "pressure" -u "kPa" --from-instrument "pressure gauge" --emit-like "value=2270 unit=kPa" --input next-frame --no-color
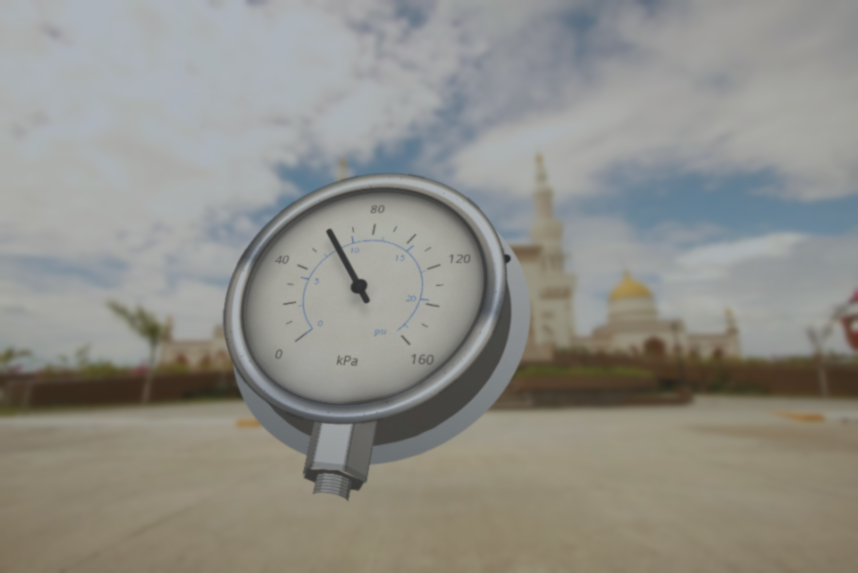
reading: value=60 unit=kPa
